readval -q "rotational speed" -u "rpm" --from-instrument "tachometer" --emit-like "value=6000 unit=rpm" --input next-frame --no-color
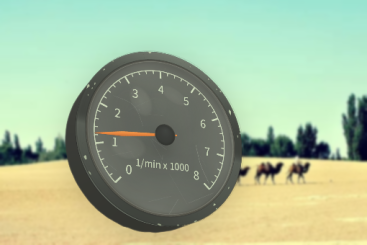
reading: value=1200 unit=rpm
